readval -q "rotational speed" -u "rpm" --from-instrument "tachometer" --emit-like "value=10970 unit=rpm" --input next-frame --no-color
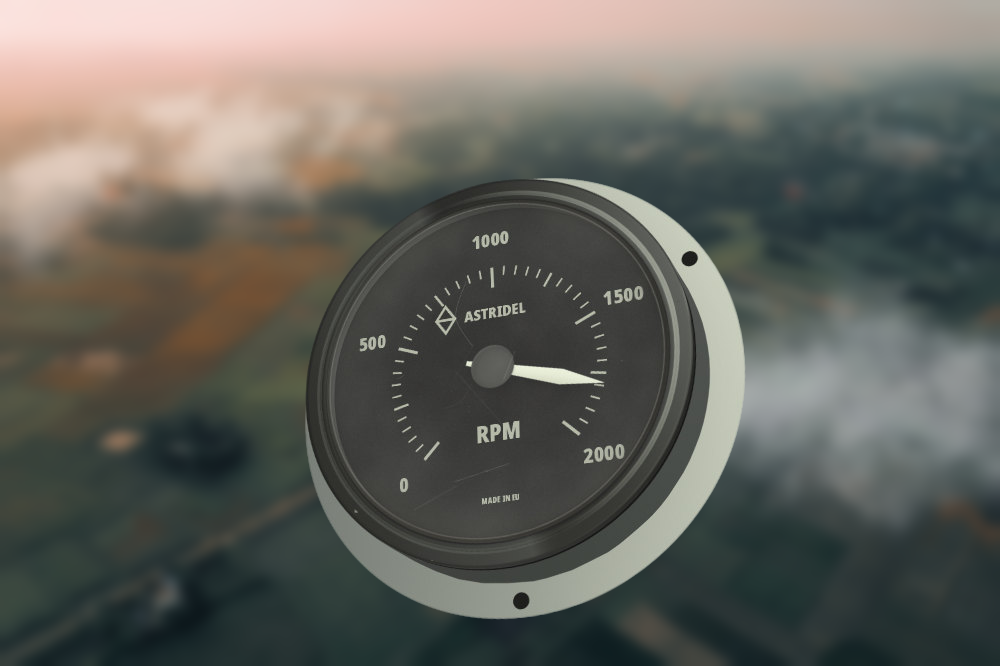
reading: value=1800 unit=rpm
